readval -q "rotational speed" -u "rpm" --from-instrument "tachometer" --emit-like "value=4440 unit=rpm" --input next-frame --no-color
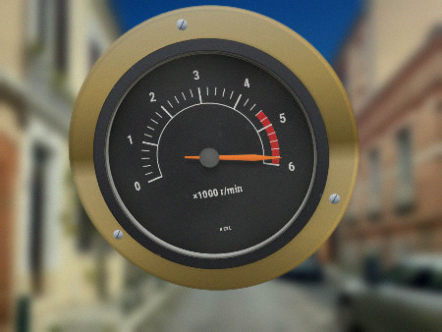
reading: value=5800 unit=rpm
